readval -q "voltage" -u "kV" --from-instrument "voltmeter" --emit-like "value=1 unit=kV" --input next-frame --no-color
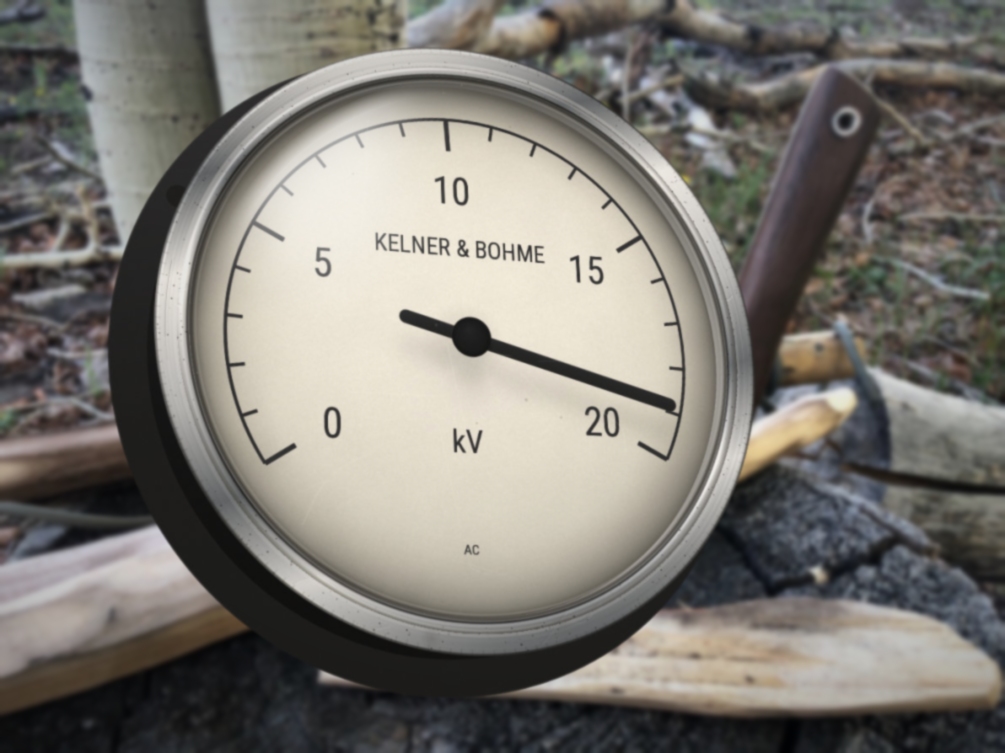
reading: value=19 unit=kV
